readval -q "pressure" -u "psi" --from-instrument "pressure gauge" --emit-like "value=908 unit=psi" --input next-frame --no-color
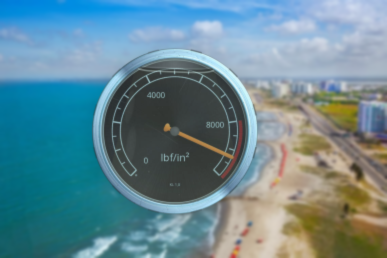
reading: value=9250 unit=psi
